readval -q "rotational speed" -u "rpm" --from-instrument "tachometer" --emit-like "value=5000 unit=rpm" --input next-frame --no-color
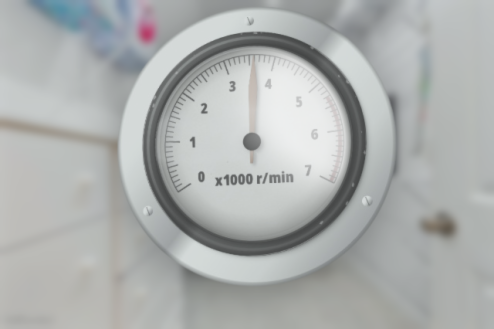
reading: value=3600 unit=rpm
